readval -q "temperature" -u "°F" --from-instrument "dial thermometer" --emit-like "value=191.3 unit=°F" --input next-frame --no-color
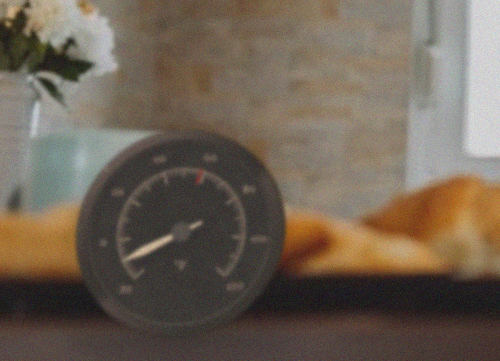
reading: value=-10 unit=°F
